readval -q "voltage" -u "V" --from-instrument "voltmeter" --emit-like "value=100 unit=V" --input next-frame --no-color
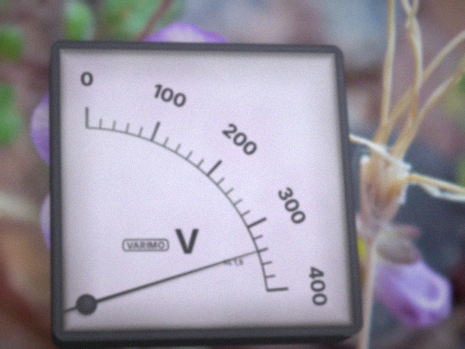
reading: value=340 unit=V
